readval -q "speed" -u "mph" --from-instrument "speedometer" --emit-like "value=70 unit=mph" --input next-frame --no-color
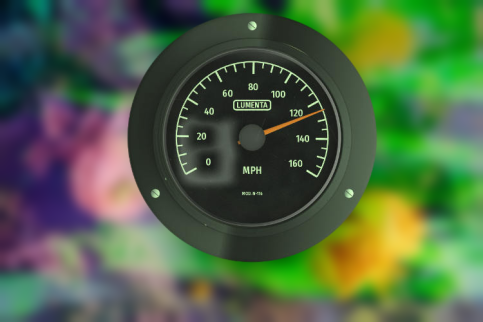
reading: value=125 unit=mph
